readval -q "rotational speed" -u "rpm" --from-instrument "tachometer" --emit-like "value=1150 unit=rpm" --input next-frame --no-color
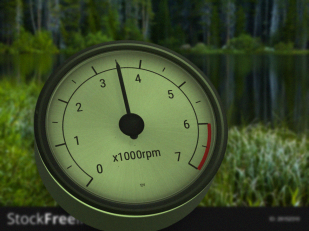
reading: value=3500 unit=rpm
